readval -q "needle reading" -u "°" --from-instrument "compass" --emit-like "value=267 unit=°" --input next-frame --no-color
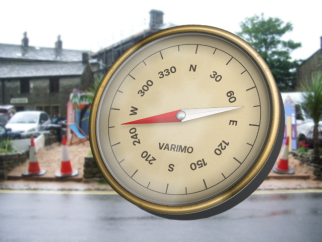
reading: value=255 unit=°
